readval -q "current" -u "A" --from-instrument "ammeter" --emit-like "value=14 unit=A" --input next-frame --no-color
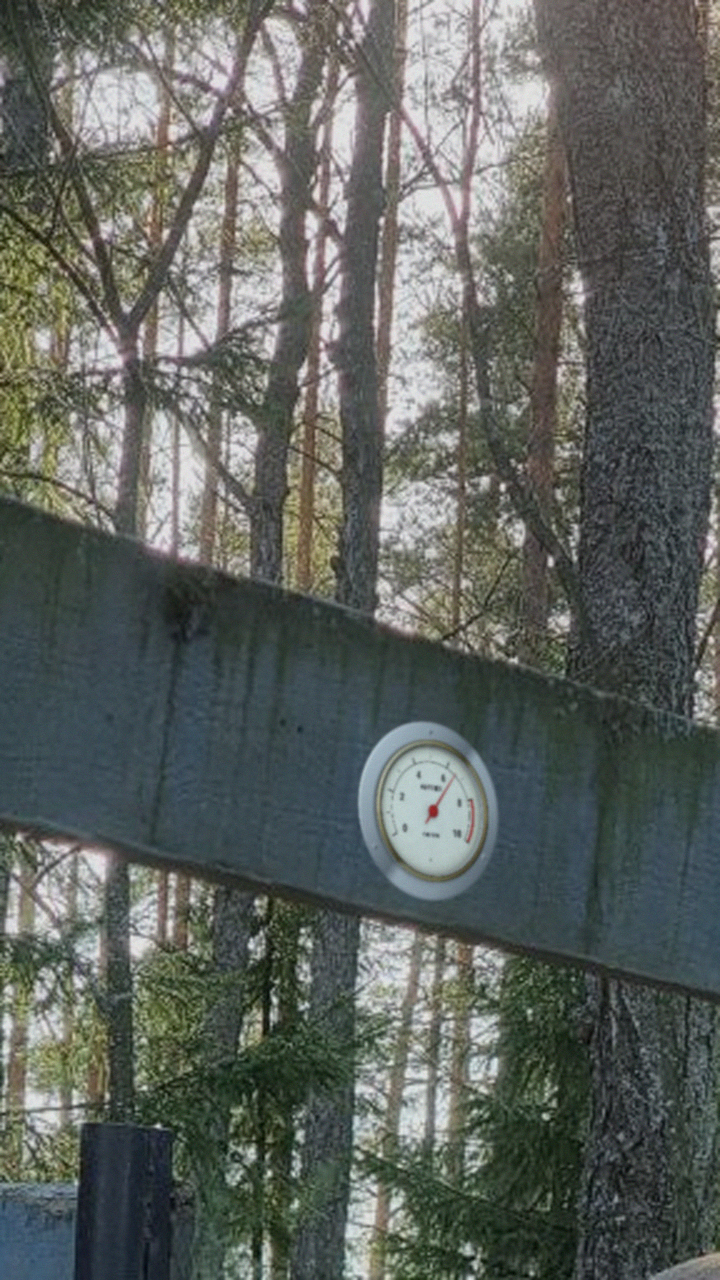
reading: value=6.5 unit=A
